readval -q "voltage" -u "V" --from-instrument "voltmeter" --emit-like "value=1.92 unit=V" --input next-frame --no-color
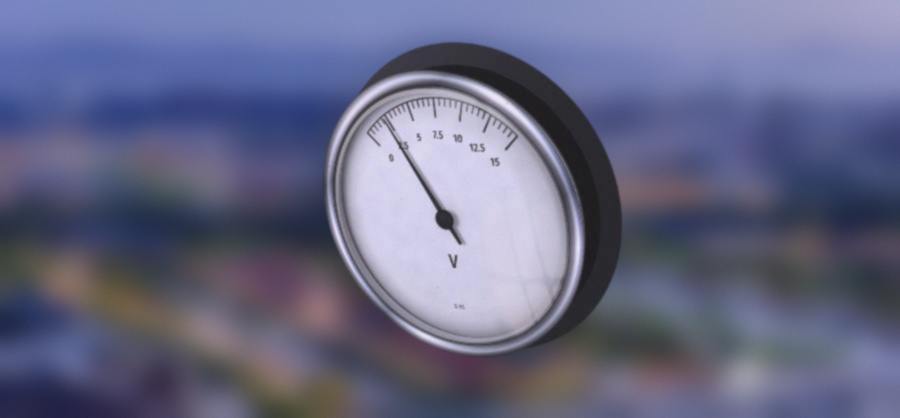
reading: value=2.5 unit=V
